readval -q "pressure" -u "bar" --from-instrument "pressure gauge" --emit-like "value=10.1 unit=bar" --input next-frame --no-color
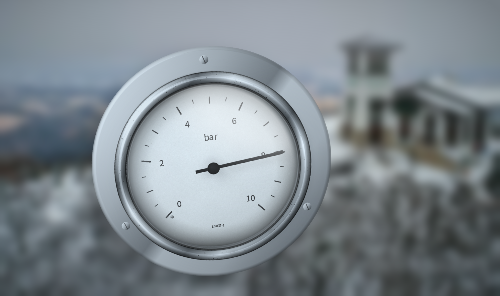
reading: value=8 unit=bar
